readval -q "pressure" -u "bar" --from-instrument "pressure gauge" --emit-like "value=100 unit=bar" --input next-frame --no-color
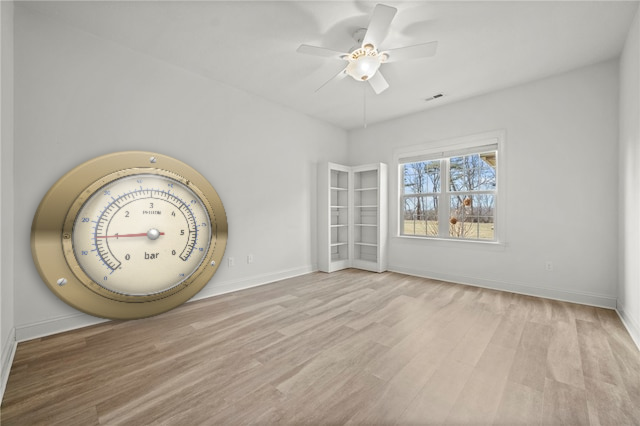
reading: value=1 unit=bar
